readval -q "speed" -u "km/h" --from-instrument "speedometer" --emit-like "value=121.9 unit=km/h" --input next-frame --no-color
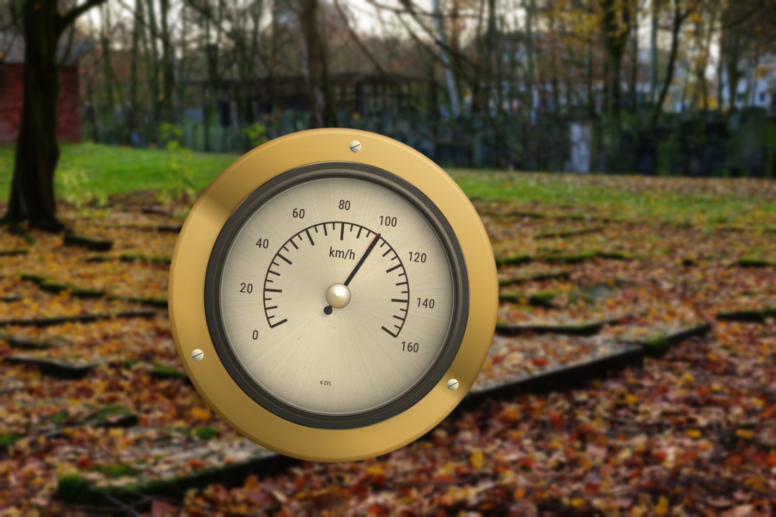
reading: value=100 unit=km/h
